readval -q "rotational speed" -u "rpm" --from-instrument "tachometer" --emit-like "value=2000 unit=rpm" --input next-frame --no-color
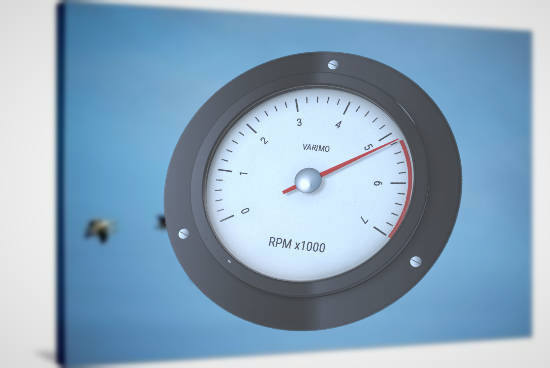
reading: value=5200 unit=rpm
